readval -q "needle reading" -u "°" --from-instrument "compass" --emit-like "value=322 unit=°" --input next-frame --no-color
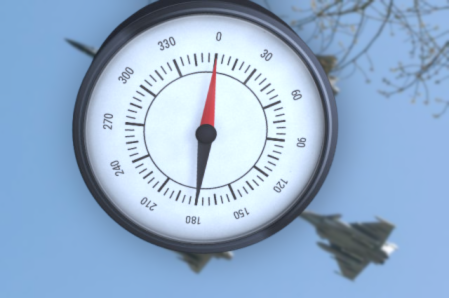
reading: value=0 unit=°
